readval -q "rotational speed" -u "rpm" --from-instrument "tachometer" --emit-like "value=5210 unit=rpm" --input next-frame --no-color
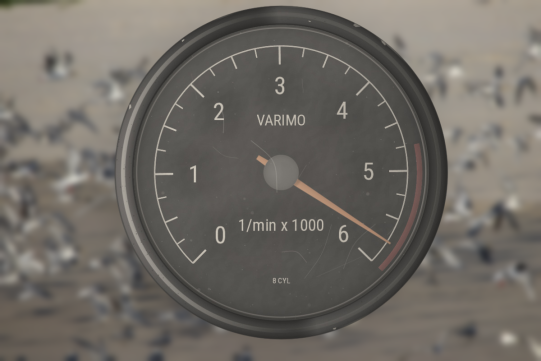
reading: value=5750 unit=rpm
